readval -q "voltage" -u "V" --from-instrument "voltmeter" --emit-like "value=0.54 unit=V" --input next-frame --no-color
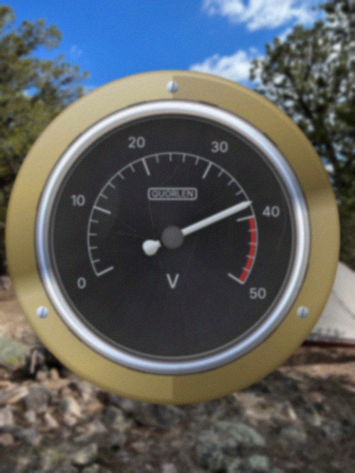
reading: value=38 unit=V
